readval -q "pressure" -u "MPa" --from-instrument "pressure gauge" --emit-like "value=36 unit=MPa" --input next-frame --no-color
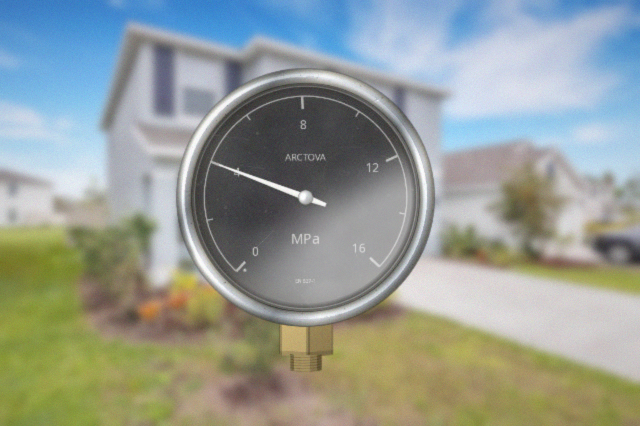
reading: value=4 unit=MPa
